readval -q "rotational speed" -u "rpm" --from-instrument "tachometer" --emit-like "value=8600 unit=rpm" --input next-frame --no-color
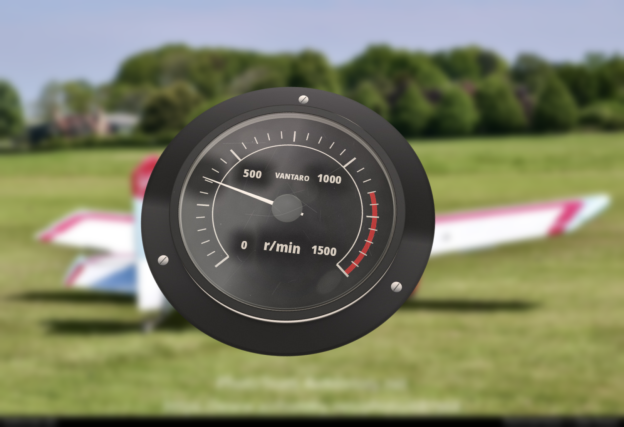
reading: value=350 unit=rpm
